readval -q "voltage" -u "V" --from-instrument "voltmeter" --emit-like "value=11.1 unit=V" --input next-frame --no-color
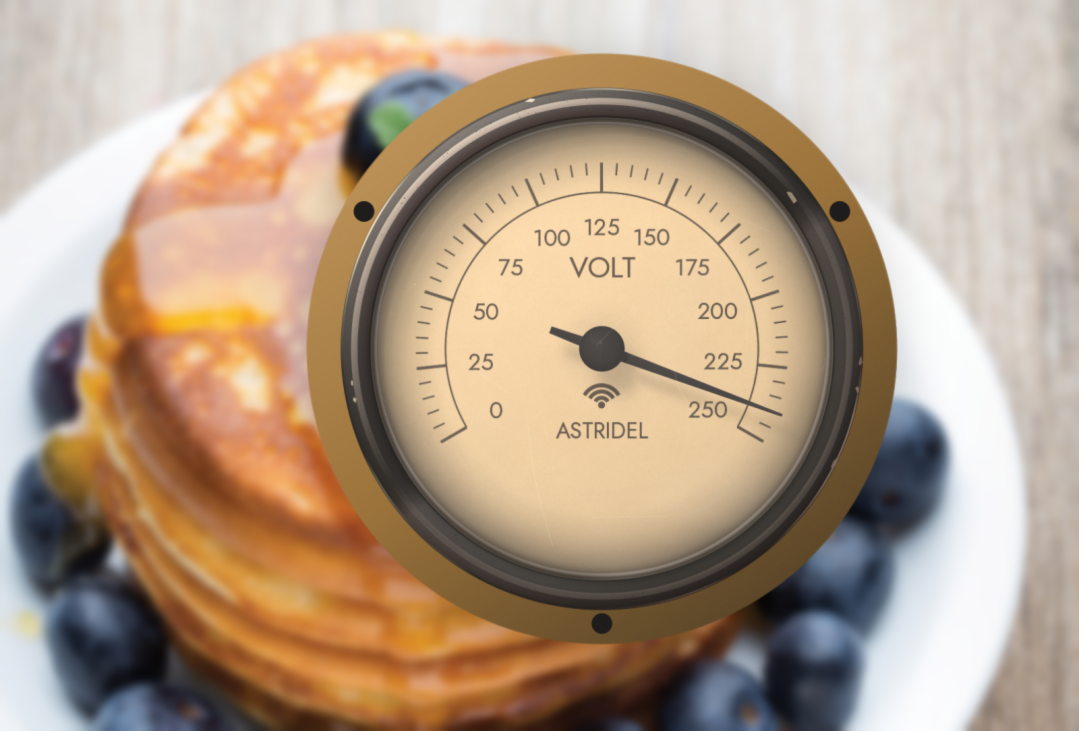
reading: value=240 unit=V
